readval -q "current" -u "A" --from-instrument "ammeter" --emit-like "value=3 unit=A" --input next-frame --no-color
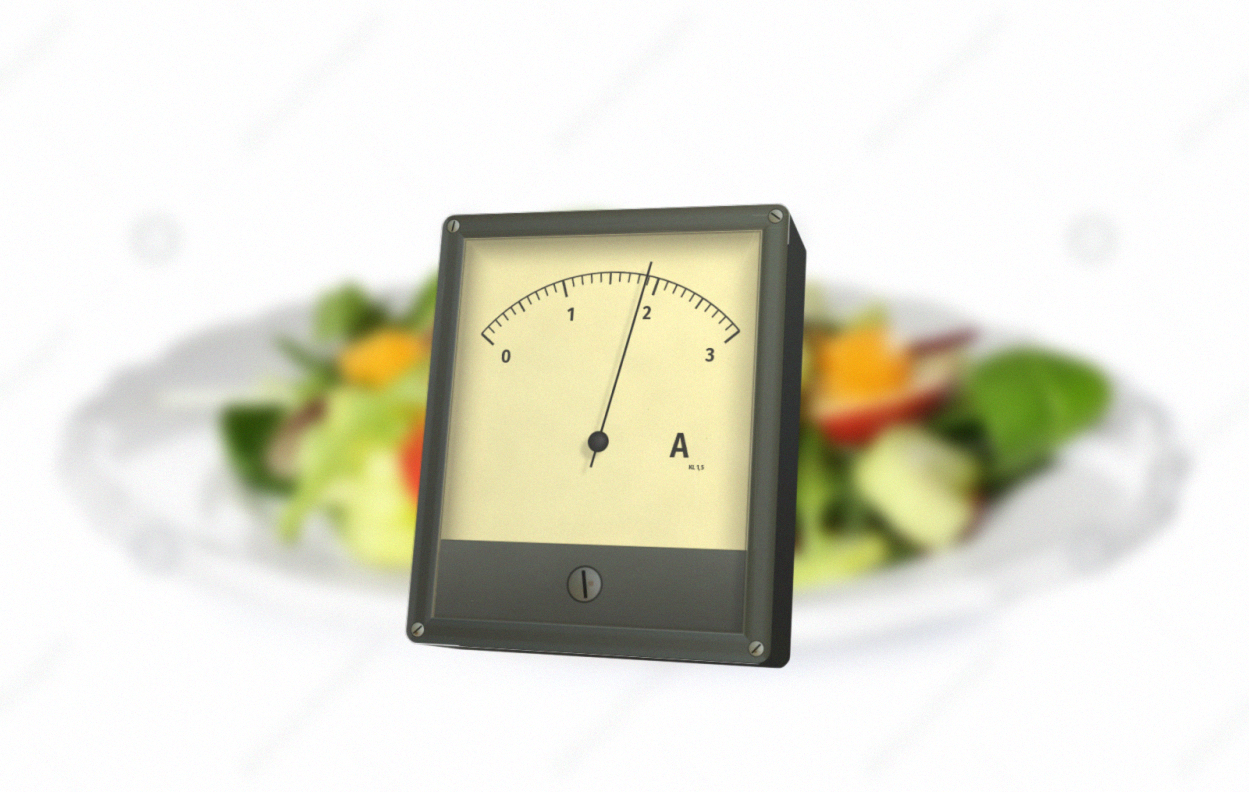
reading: value=1.9 unit=A
